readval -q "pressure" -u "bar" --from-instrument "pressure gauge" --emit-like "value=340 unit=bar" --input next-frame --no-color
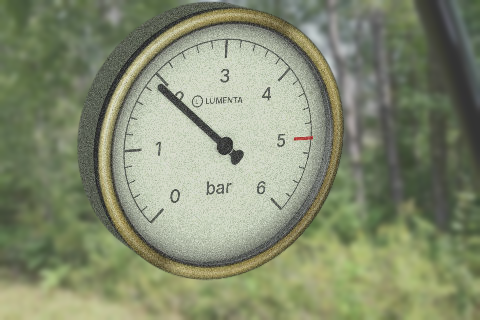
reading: value=1.9 unit=bar
